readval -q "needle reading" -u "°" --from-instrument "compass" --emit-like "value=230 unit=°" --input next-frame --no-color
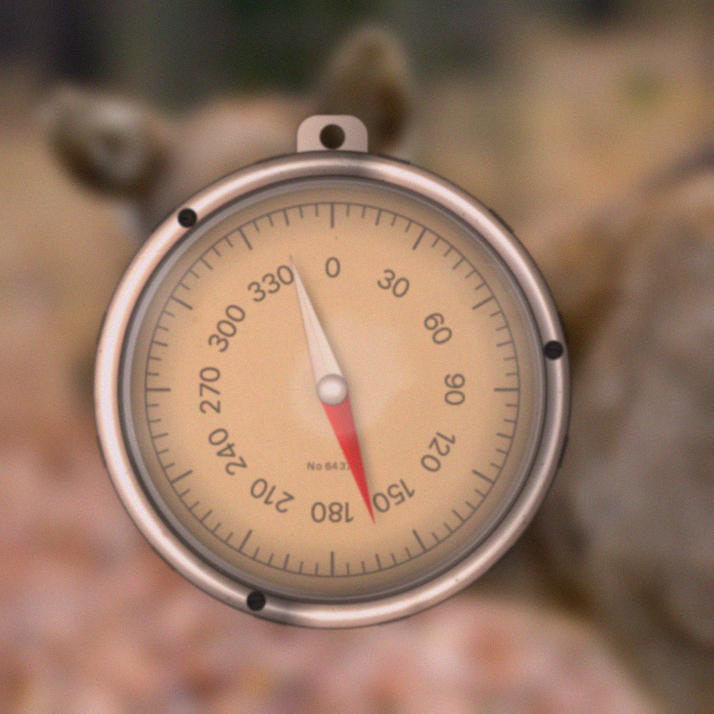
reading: value=162.5 unit=°
